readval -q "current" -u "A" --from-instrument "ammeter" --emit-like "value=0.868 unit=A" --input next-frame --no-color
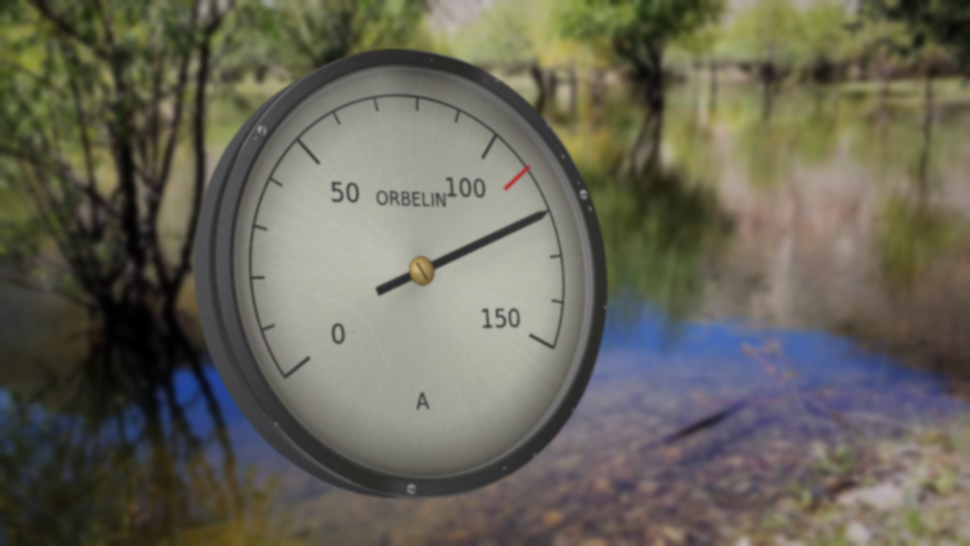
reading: value=120 unit=A
